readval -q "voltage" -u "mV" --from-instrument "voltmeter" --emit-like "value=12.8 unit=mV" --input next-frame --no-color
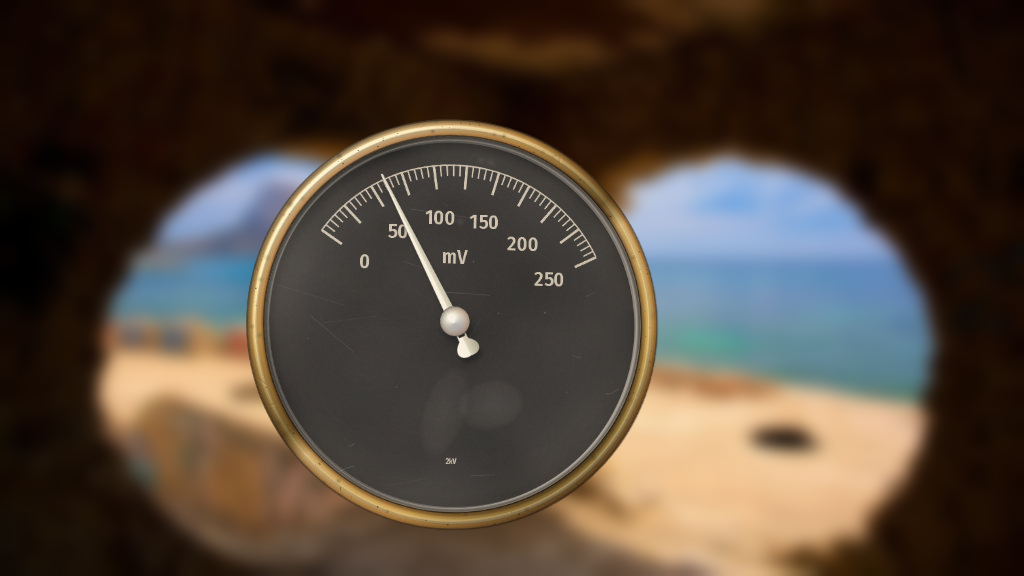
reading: value=60 unit=mV
